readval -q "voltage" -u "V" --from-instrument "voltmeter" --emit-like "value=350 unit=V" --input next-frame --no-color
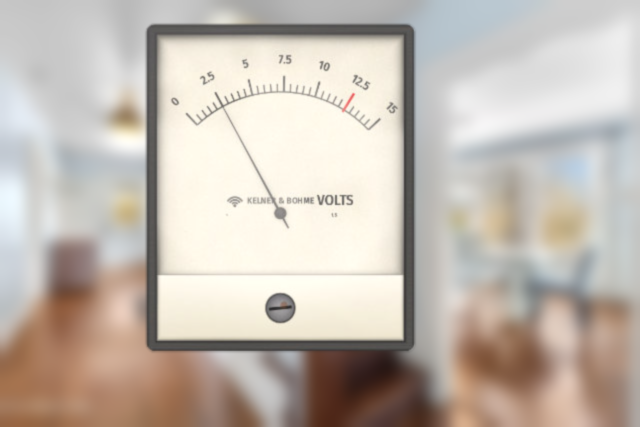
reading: value=2.5 unit=V
